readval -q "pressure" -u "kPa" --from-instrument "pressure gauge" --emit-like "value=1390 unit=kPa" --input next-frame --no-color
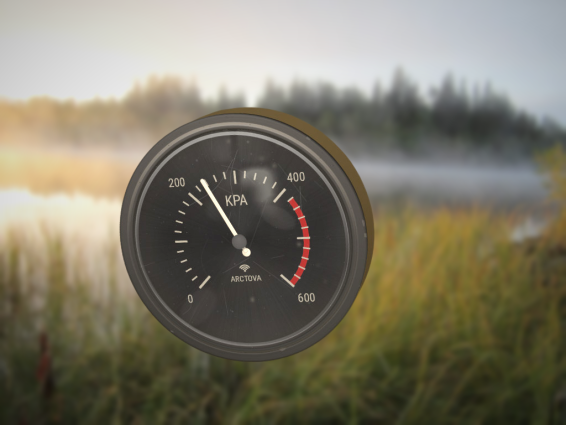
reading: value=240 unit=kPa
